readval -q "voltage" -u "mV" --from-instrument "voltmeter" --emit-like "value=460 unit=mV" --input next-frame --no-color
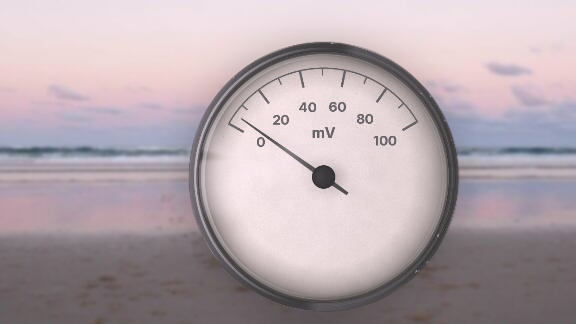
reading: value=5 unit=mV
